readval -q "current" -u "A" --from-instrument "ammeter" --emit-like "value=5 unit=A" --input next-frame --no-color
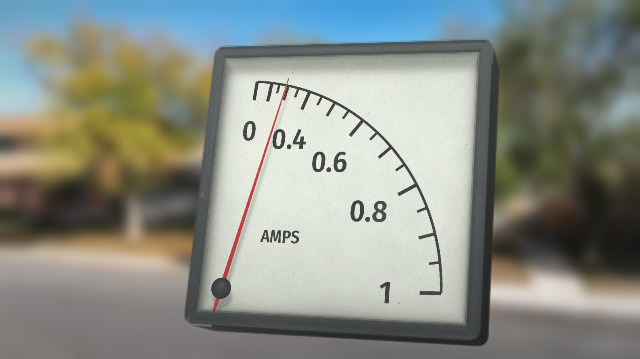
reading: value=0.3 unit=A
